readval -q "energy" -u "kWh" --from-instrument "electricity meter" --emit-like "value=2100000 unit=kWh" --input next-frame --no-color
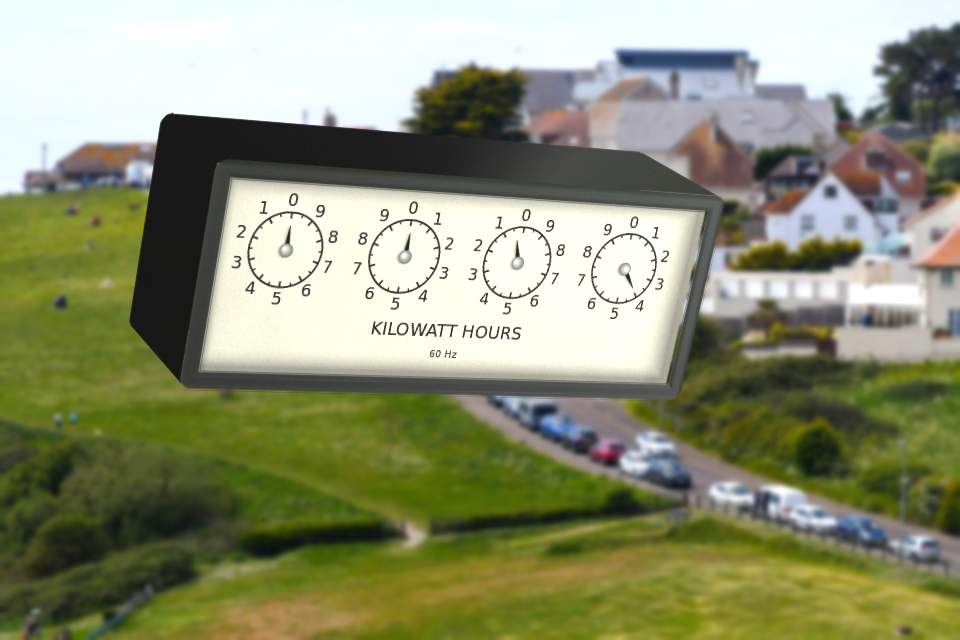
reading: value=4 unit=kWh
